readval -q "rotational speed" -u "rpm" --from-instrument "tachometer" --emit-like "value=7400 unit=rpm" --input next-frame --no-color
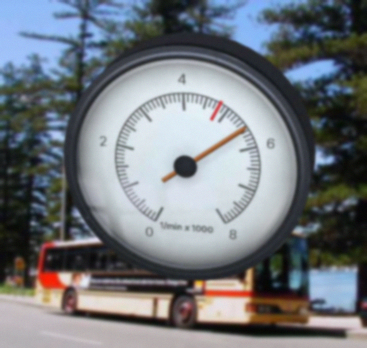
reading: value=5500 unit=rpm
